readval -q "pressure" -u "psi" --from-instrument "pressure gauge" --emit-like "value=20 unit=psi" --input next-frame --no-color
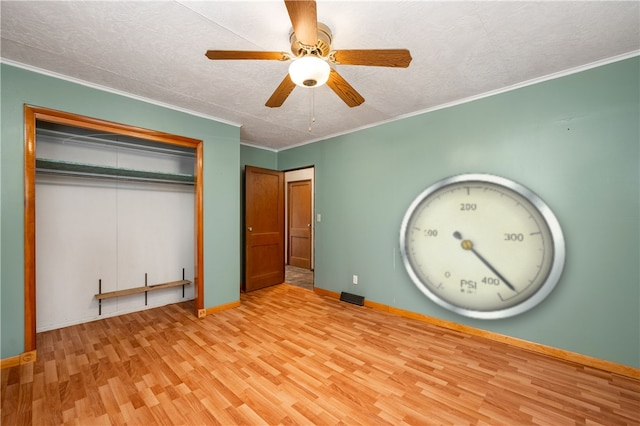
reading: value=380 unit=psi
